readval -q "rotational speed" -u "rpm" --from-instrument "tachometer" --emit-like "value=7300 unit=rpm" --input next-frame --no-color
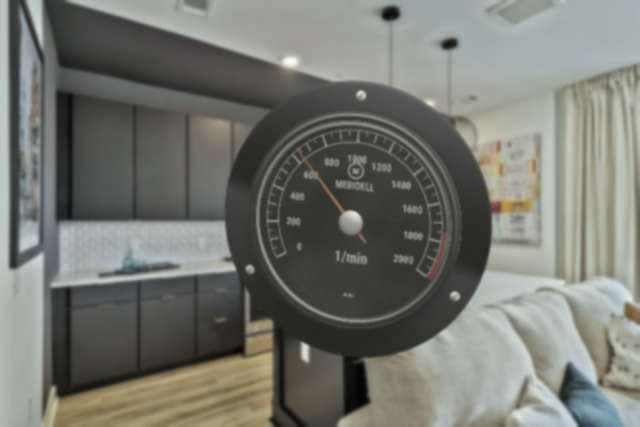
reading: value=650 unit=rpm
